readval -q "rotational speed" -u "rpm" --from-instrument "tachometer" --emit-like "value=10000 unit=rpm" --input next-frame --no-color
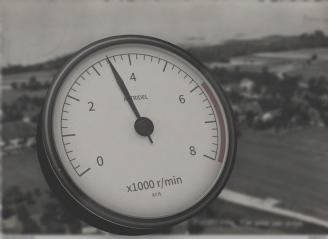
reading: value=3400 unit=rpm
